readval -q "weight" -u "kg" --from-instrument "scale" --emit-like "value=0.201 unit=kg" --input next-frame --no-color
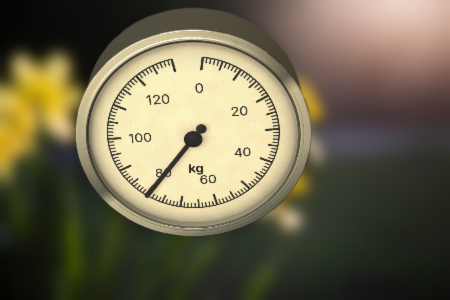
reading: value=80 unit=kg
